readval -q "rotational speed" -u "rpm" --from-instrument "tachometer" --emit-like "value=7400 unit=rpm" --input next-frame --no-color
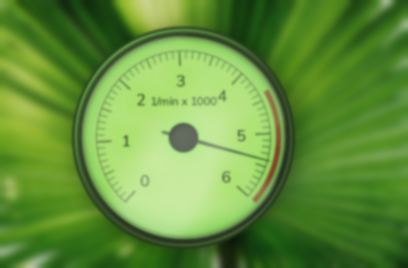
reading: value=5400 unit=rpm
